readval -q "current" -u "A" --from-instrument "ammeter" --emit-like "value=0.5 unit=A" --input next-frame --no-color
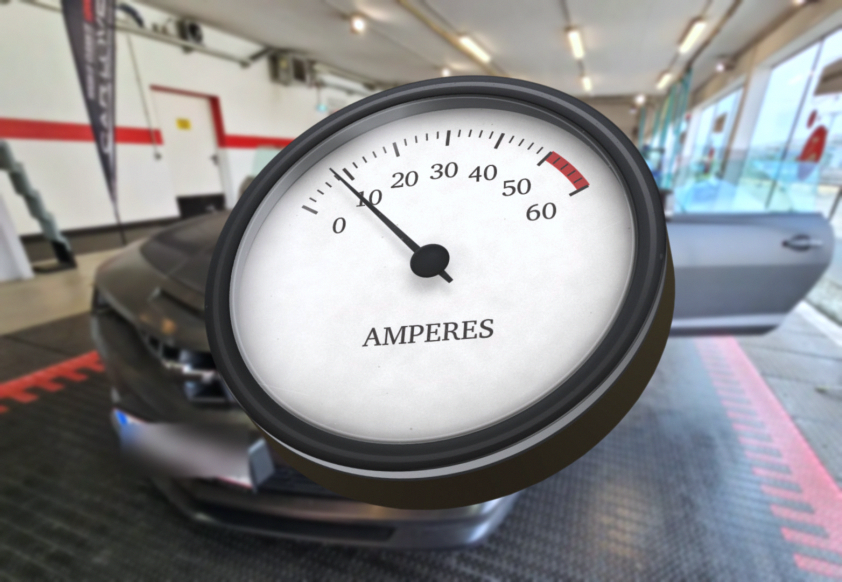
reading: value=8 unit=A
